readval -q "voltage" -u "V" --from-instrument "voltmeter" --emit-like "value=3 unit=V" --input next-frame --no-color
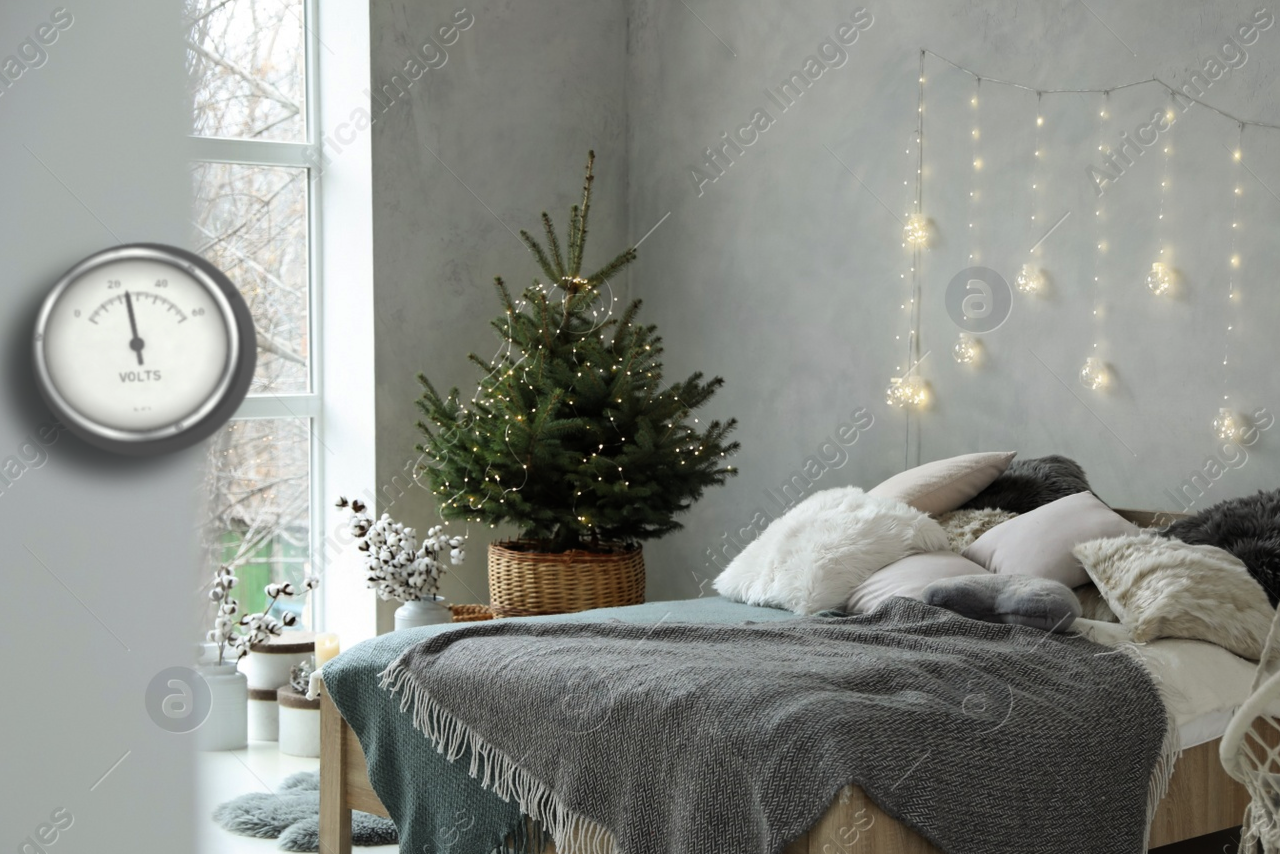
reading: value=25 unit=V
